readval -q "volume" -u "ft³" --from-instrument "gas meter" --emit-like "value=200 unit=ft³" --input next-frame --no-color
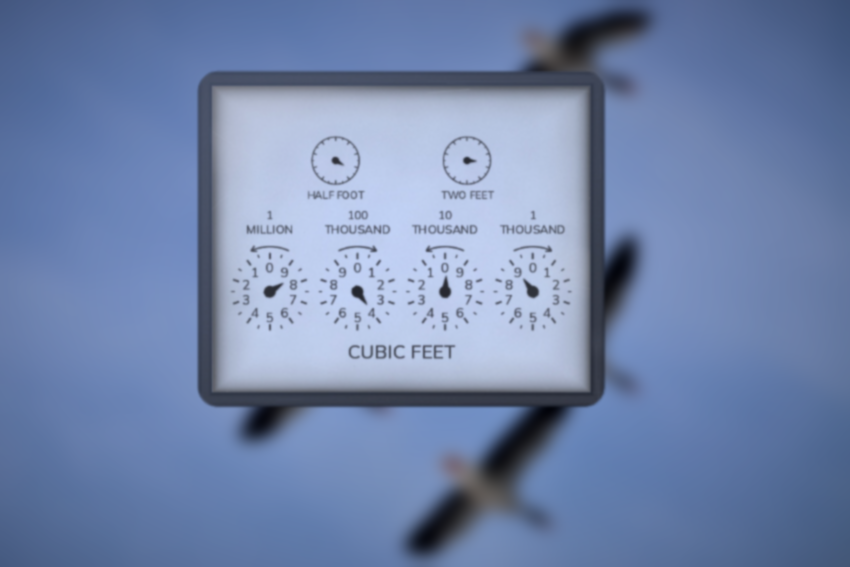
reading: value=839900 unit=ft³
